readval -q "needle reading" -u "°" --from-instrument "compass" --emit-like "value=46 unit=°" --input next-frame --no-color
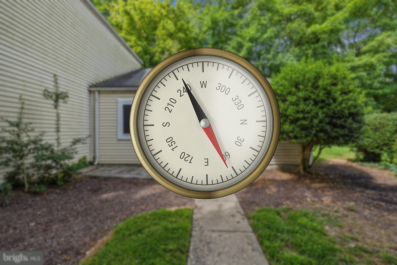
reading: value=65 unit=°
